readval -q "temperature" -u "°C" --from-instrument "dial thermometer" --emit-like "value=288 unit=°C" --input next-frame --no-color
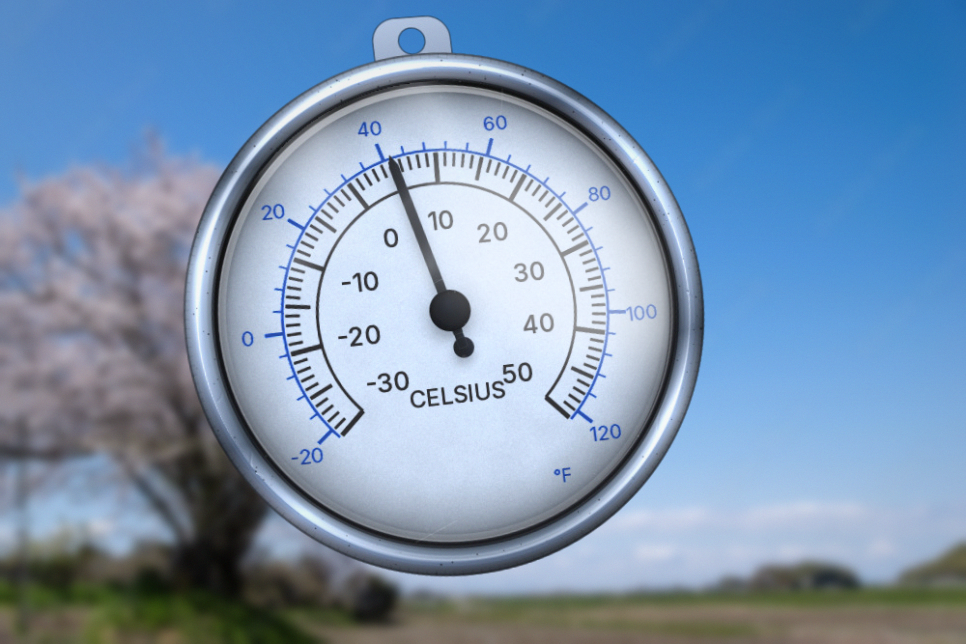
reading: value=5 unit=°C
